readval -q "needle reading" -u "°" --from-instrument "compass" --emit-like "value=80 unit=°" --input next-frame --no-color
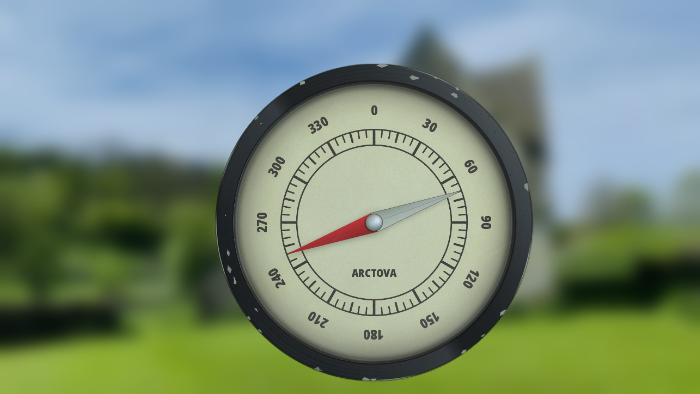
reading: value=250 unit=°
